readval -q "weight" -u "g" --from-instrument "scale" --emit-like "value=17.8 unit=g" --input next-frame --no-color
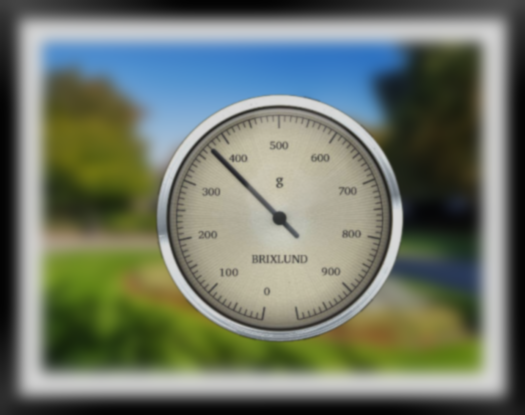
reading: value=370 unit=g
